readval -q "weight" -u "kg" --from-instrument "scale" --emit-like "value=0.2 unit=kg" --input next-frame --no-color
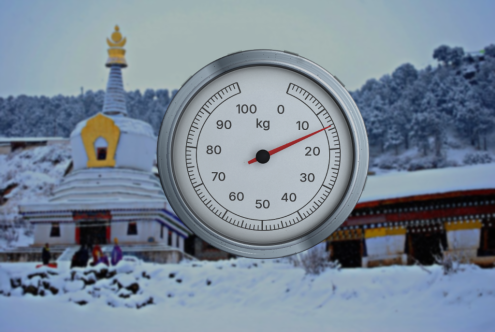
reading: value=14 unit=kg
